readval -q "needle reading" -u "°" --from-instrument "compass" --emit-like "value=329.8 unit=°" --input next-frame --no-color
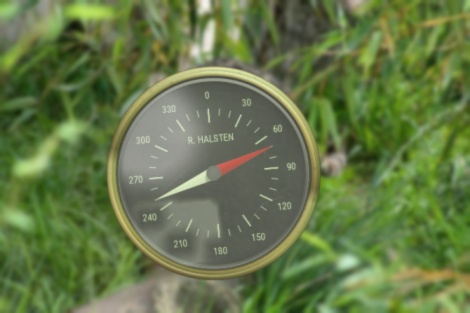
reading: value=70 unit=°
